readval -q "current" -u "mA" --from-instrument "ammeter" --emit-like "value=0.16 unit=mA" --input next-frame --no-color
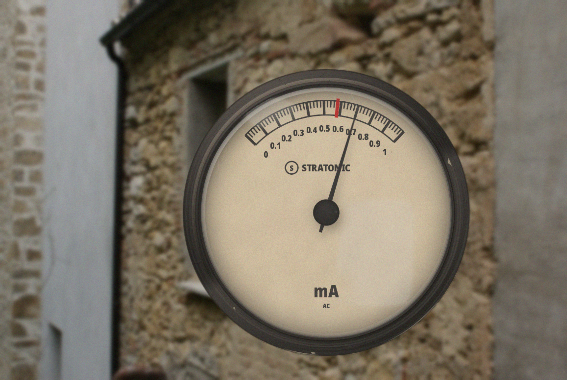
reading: value=0.7 unit=mA
